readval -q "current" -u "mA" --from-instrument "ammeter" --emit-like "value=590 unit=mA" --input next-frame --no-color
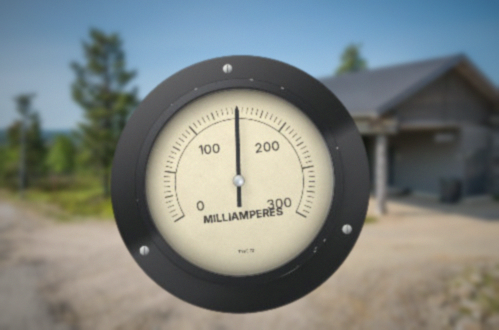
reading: value=150 unit=mA
